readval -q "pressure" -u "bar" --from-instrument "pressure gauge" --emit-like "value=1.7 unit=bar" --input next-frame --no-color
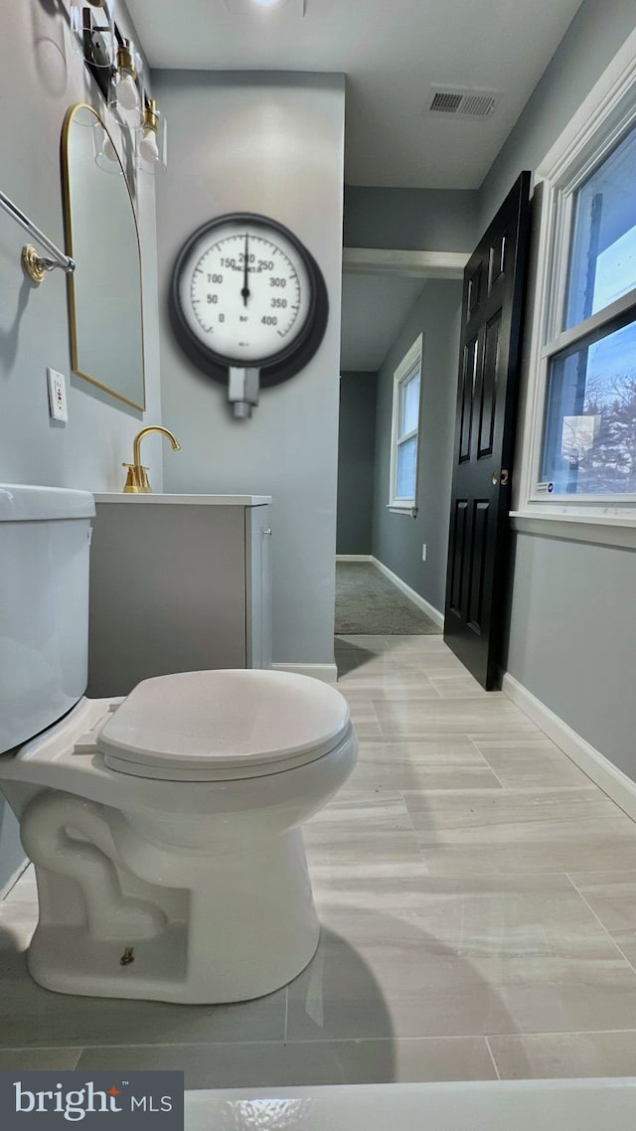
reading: value=200 unit=bar
